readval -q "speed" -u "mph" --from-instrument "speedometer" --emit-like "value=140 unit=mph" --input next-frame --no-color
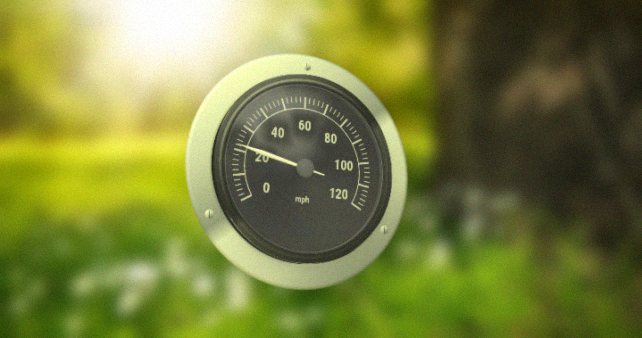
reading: value=22 unit=mph
